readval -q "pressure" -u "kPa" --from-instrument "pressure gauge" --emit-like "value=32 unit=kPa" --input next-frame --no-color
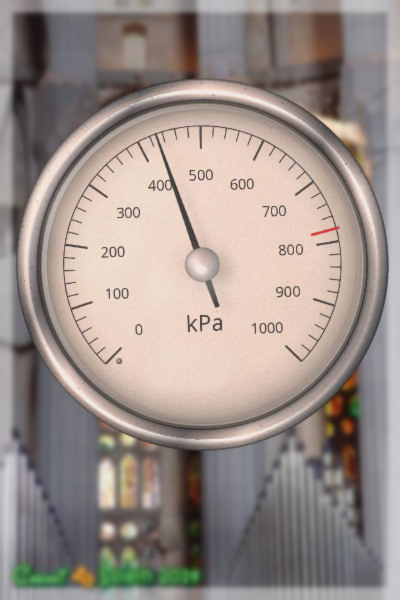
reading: value=430 unit=kPa
